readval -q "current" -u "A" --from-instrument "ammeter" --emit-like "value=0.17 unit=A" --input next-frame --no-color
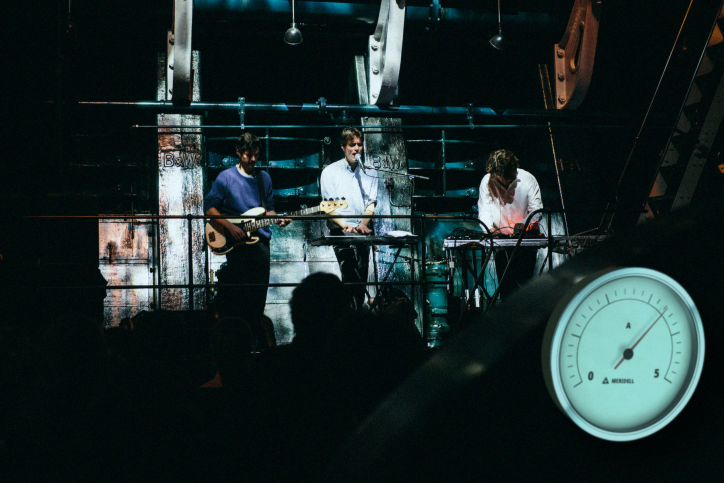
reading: value=3.4 unit=A
